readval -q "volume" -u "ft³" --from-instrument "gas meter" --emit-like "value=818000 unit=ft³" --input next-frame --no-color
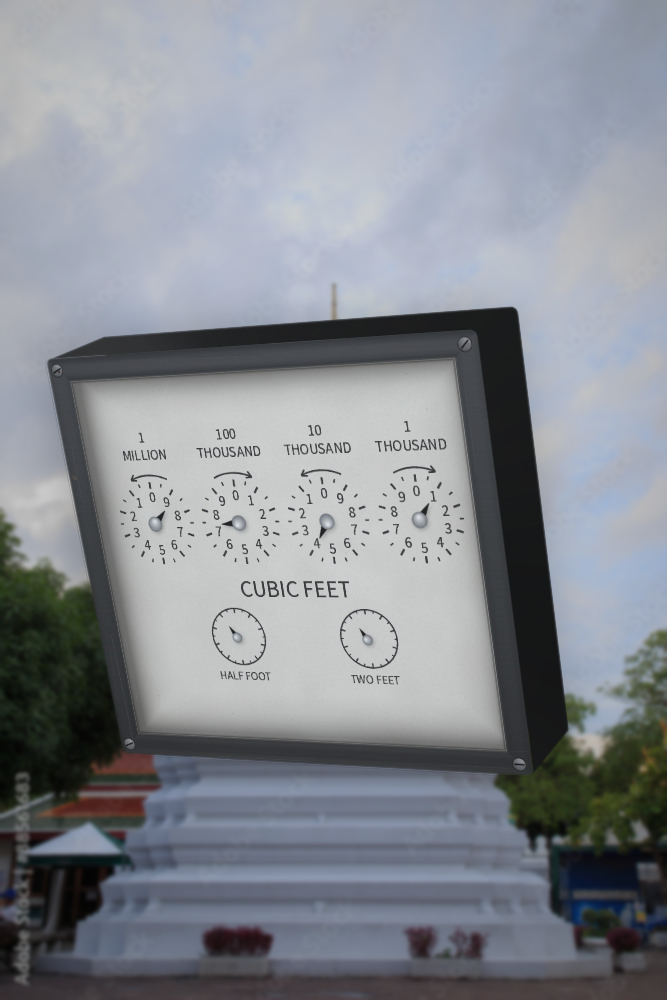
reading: value=874100 unit=ft³
